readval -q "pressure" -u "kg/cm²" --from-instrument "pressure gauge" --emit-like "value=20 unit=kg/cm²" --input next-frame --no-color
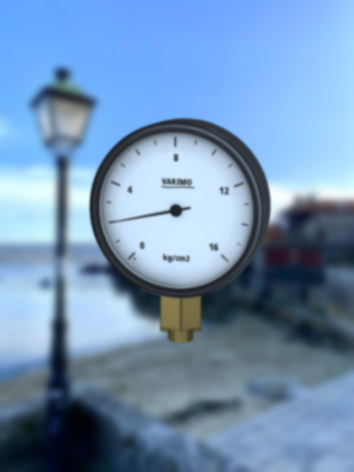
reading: value=2 unit=kg/cm²
